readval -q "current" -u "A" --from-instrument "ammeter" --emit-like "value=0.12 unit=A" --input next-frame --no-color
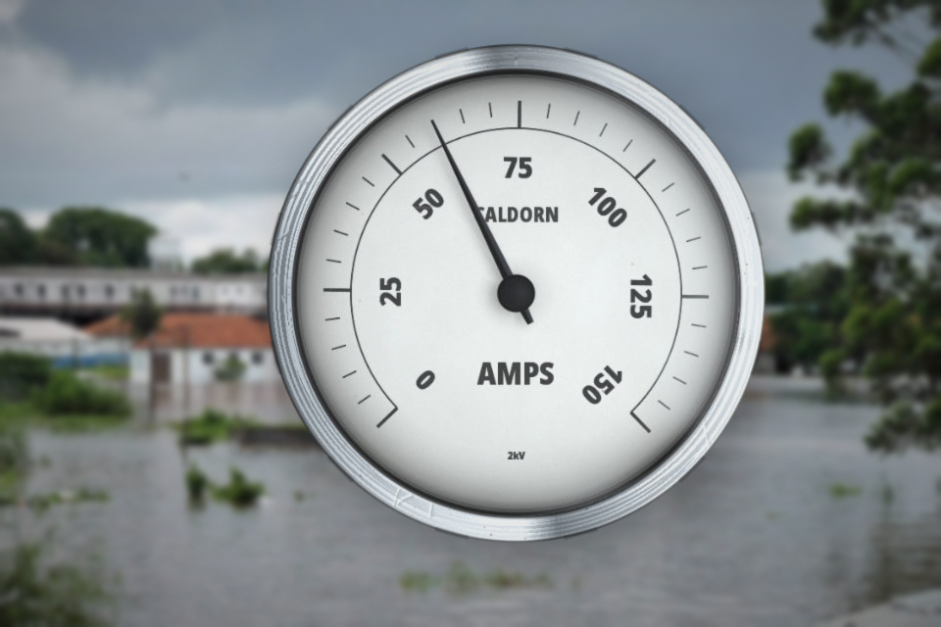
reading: value=60 unit=A
